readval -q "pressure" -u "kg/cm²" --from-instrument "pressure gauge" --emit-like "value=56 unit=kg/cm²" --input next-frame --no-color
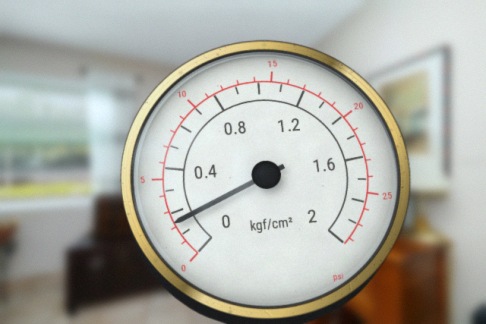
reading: value=0.15 unit=kg/cm²
